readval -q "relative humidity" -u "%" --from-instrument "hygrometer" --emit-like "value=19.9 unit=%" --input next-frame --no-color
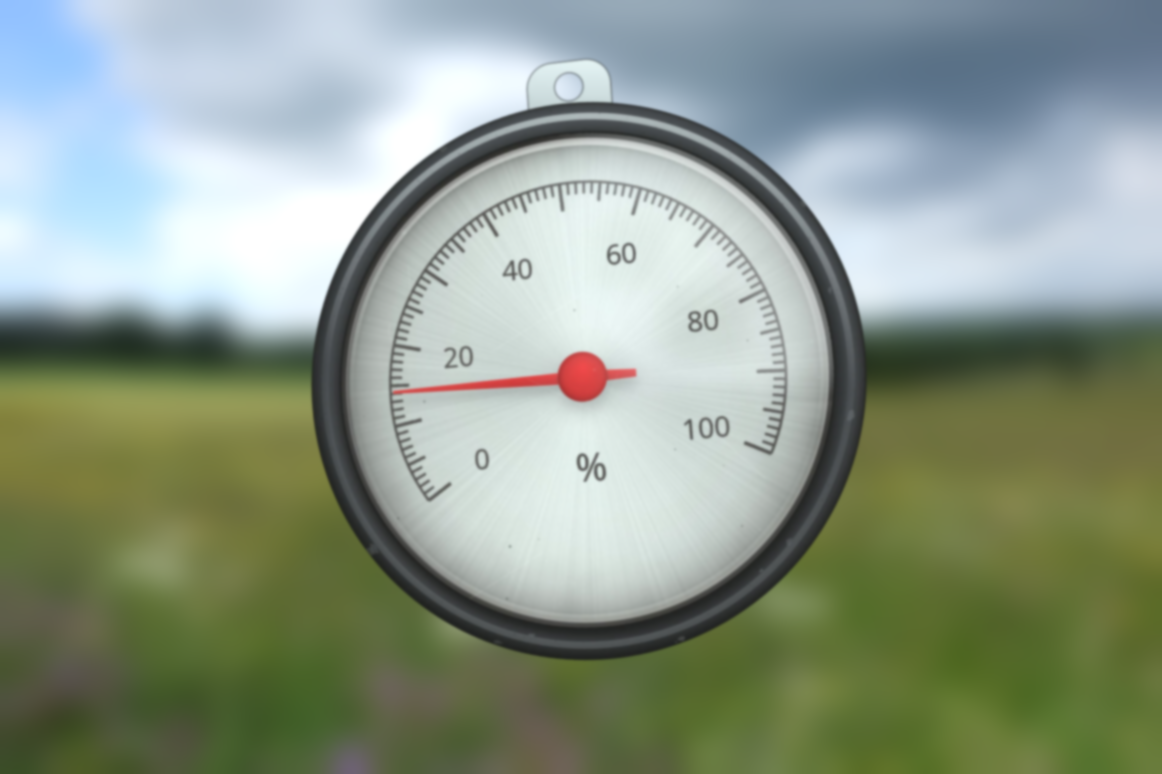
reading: value=14 unit=%
